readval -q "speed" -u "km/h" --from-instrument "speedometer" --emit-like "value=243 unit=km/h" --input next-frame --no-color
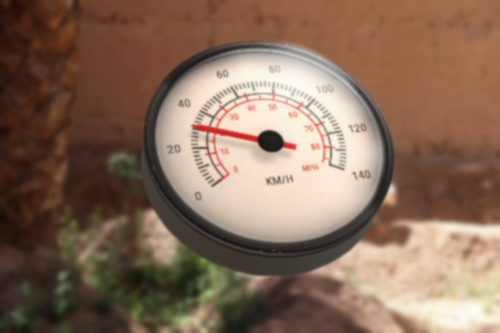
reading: value=30 unit=km/h
